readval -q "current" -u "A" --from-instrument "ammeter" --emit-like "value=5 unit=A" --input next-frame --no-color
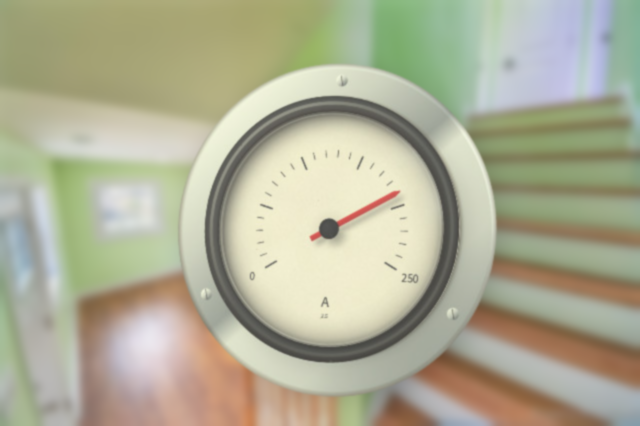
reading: value=190 unit=A
